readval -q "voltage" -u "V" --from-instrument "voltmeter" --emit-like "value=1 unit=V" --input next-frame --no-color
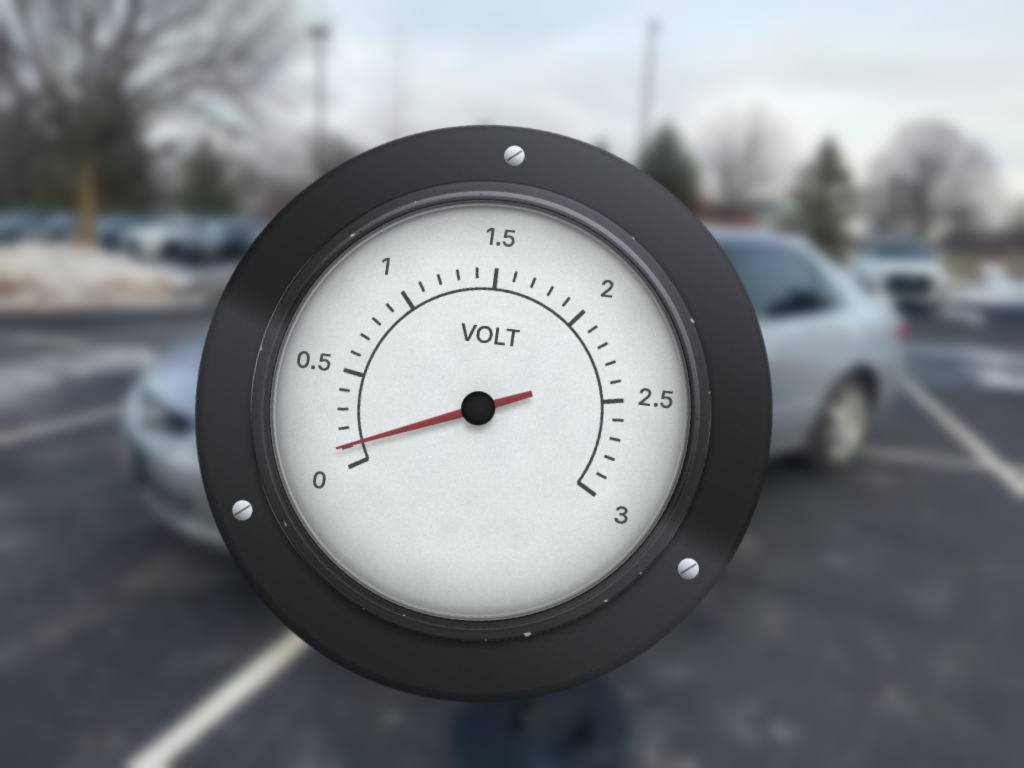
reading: value=0.1 unit=V
